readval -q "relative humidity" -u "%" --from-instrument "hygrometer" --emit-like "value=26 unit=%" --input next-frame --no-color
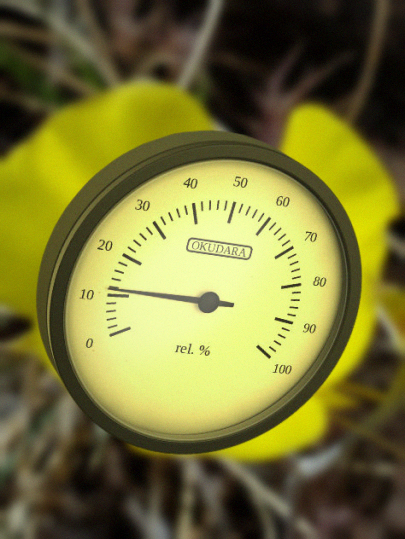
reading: value=12 unit=%
